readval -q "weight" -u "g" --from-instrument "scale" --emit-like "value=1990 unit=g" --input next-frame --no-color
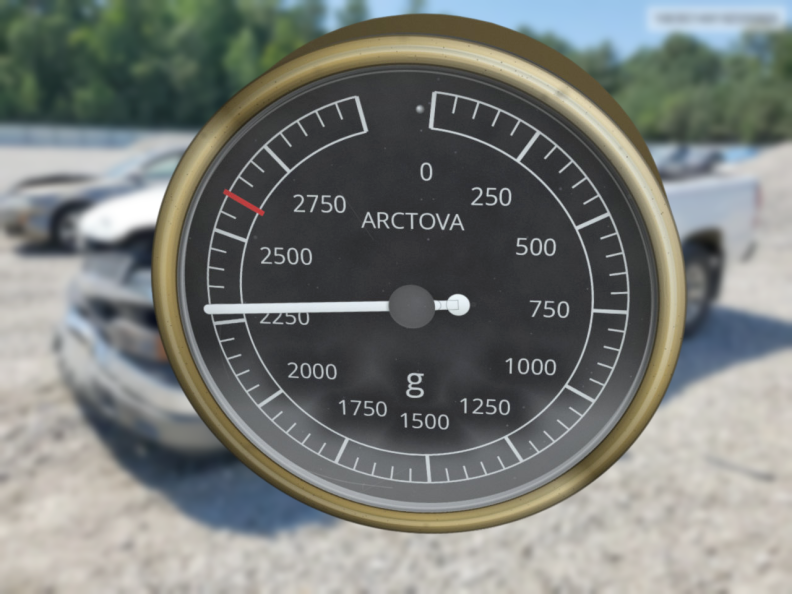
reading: value=2300 unit=g
